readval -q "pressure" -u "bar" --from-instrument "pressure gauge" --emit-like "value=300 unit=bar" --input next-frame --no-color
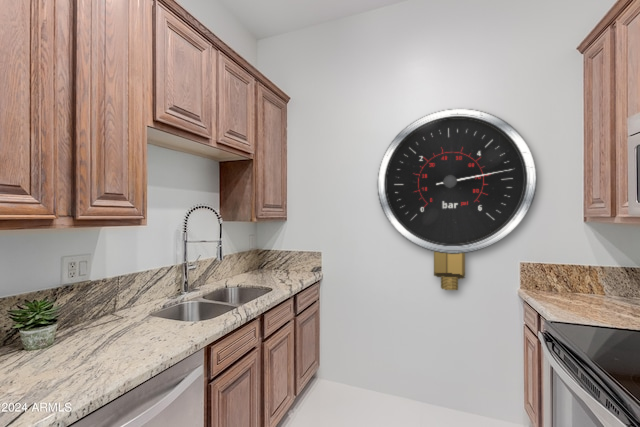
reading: value=4.8 unit=bar
